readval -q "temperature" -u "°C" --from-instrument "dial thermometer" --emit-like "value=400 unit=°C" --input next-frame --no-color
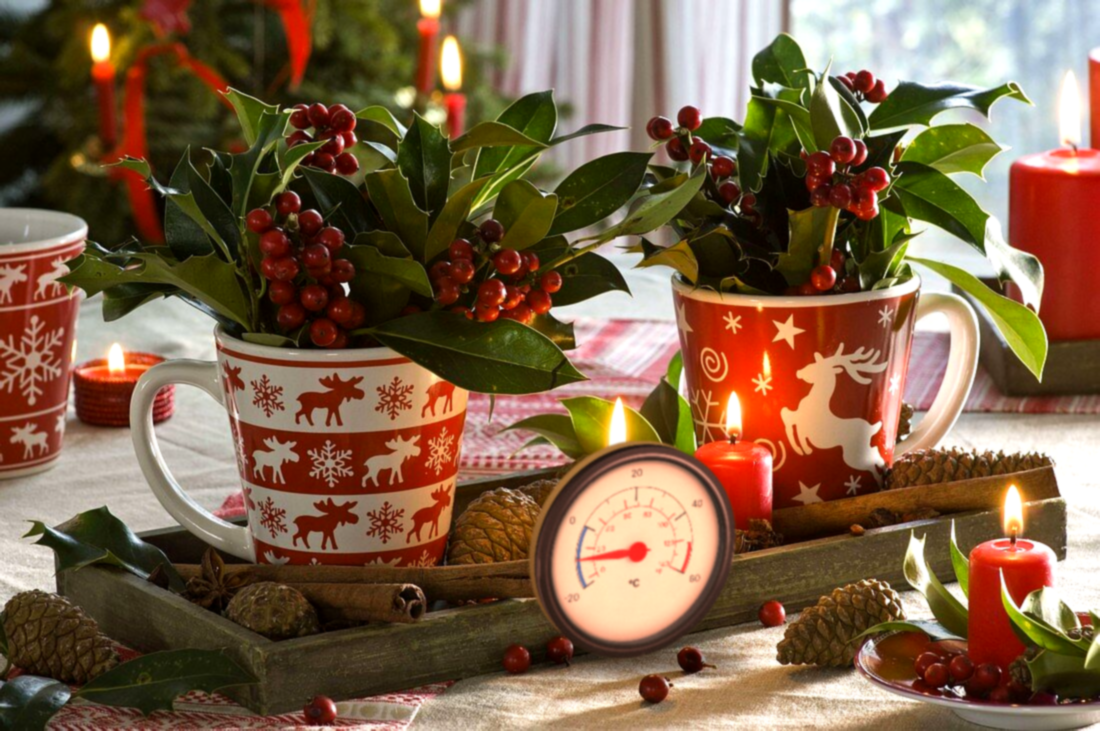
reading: value=-10 unit=°C
